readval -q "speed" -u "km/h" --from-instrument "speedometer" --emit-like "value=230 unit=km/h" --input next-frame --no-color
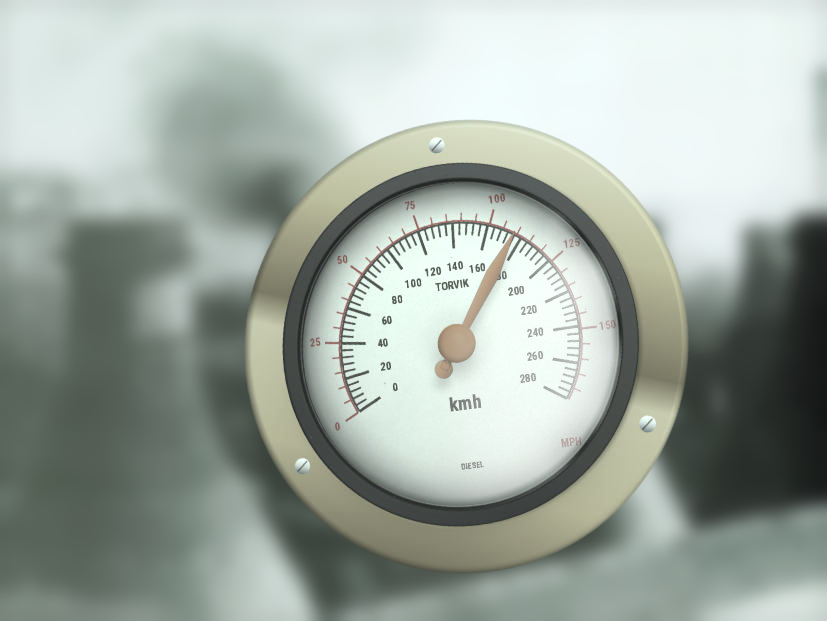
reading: value=176 unit=km/h
